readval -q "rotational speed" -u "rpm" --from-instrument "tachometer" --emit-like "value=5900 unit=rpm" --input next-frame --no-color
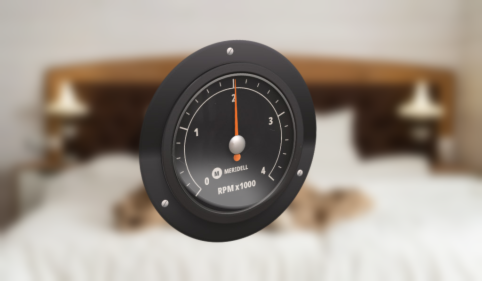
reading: value=2000 unit=rpm
